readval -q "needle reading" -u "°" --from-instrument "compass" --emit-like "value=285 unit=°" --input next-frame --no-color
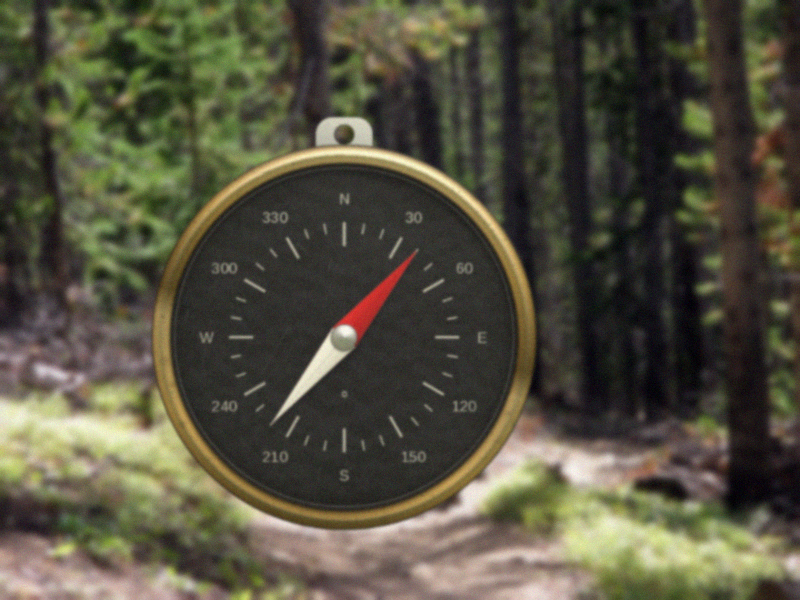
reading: value=40 unit=°
